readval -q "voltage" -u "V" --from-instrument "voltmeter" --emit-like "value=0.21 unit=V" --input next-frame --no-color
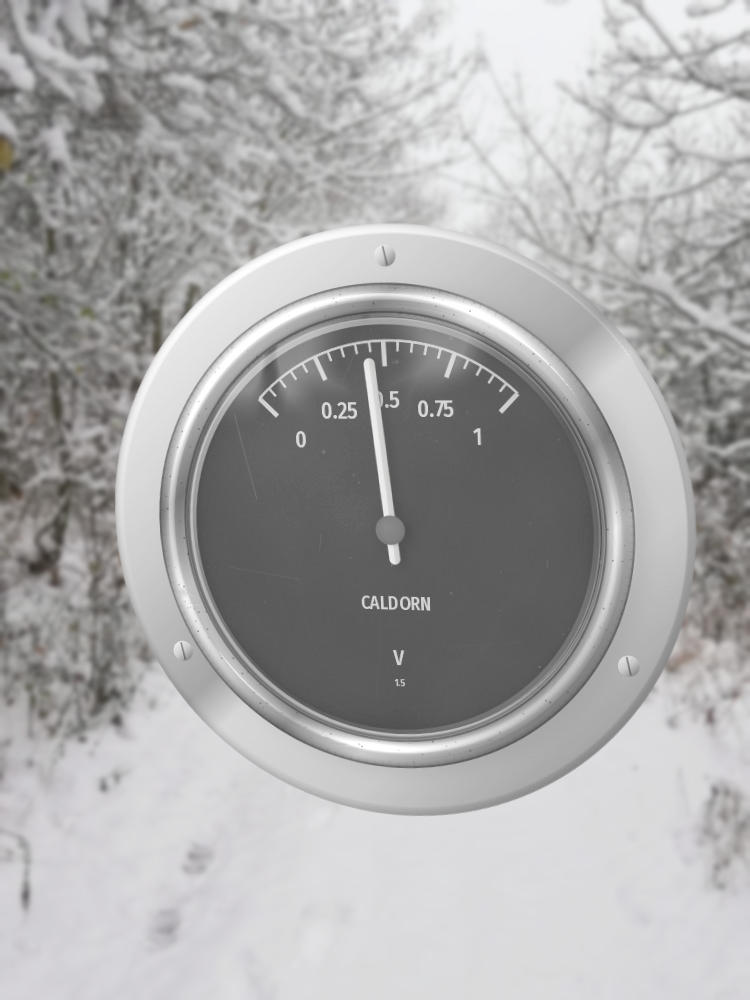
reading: value=0.45 unit=V
